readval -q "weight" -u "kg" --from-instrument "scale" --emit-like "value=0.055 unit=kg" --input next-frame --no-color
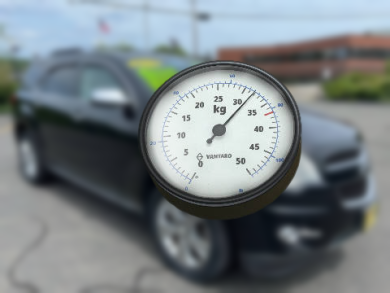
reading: value=32 unit=kg
